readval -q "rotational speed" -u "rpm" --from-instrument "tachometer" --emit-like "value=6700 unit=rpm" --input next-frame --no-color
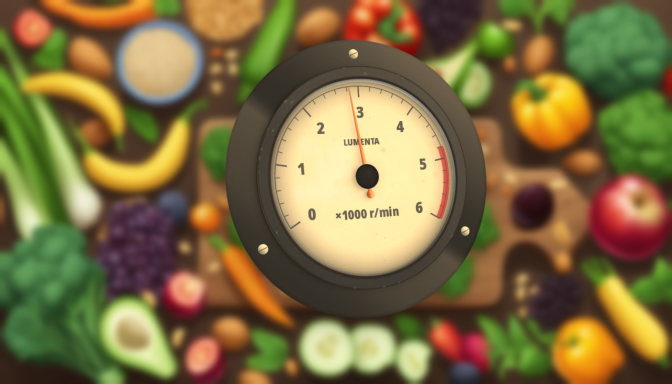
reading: value=2800 unit=rpm
